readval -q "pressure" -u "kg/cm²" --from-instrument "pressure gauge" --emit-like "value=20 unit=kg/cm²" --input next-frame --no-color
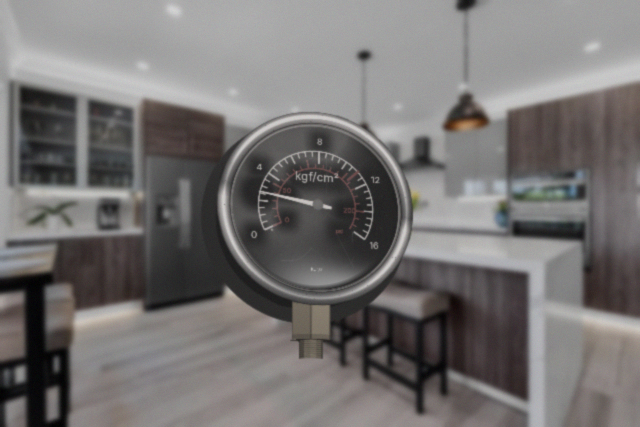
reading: value=2.5 unit=kg/cm²
